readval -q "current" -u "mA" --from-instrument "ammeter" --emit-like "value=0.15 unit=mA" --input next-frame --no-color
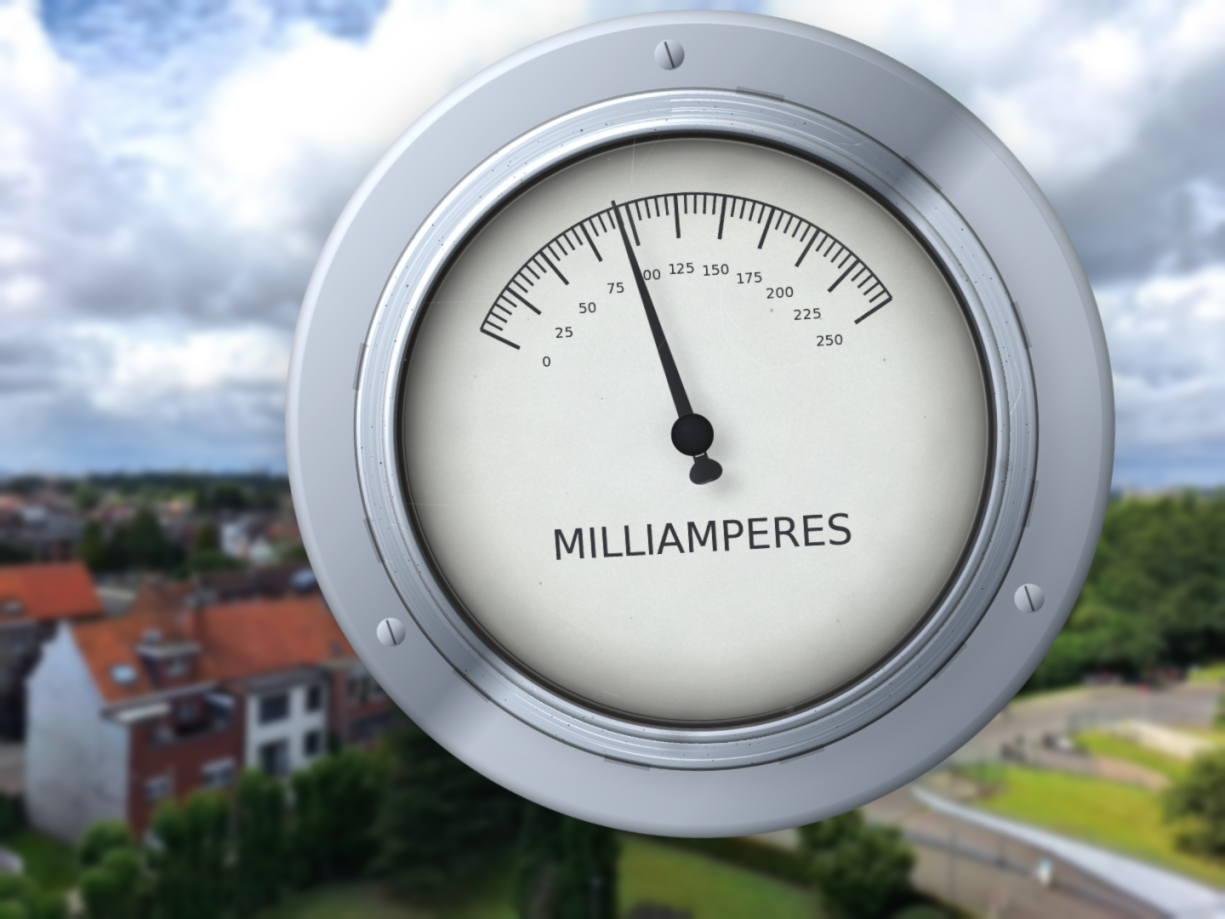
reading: value=95 unit=mA
